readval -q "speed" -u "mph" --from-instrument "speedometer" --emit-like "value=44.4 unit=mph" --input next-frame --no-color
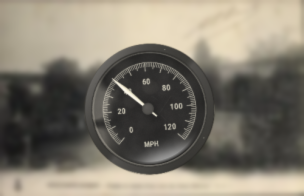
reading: value=40 unit=mph
